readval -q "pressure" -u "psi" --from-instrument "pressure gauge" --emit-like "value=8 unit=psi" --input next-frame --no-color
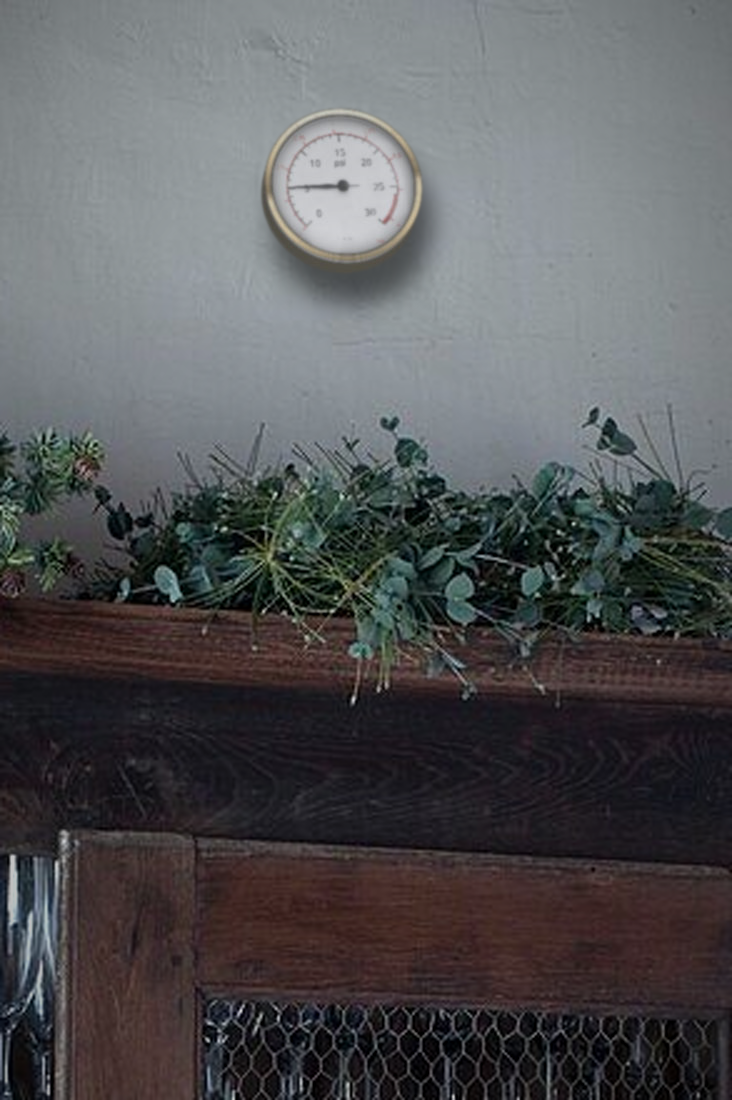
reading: value=5 unit=psi
